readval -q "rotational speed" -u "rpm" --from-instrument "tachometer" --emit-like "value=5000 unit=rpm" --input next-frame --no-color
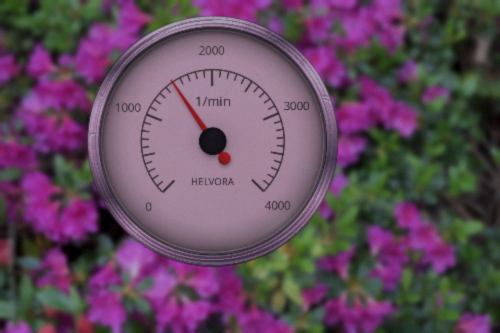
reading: value=1500 unit=rpm
